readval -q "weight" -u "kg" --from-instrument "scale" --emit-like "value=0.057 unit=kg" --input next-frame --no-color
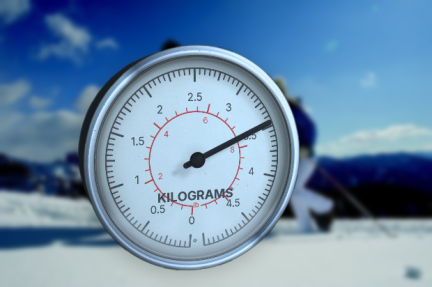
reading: value=3.45 unit=kg
